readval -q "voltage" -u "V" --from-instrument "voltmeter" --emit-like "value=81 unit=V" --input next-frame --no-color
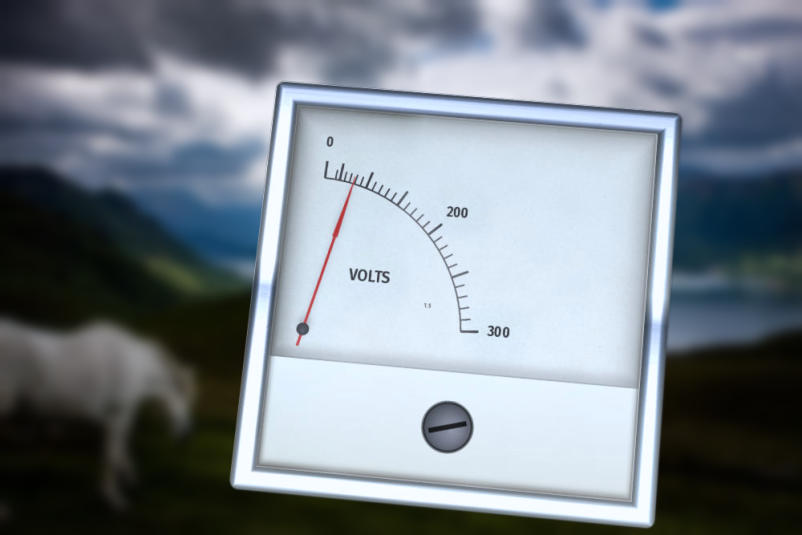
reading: value=80 unit=V
